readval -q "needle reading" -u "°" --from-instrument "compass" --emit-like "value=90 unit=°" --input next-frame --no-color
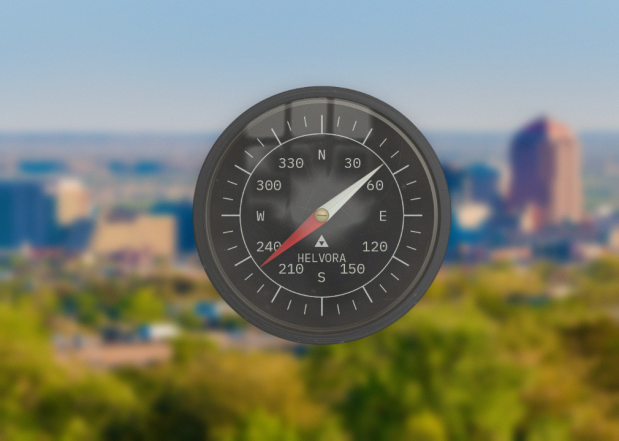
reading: value=230 unit=°
